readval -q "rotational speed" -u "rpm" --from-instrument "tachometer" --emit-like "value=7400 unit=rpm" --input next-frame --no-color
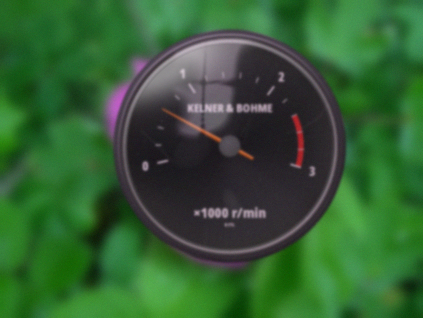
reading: value=600 unit=rpm
